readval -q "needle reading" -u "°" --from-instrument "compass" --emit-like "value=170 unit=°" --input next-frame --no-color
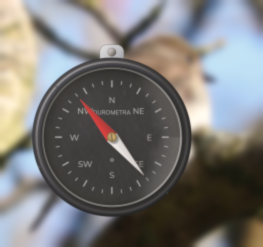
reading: value=320 unit=°
